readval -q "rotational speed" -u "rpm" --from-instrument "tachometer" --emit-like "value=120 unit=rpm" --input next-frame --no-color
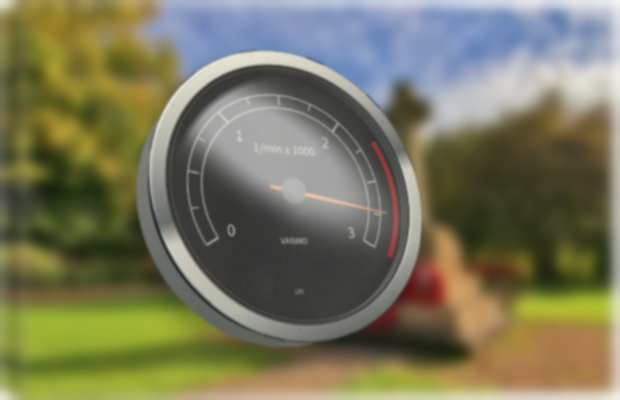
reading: value=2750 unit=rpm
